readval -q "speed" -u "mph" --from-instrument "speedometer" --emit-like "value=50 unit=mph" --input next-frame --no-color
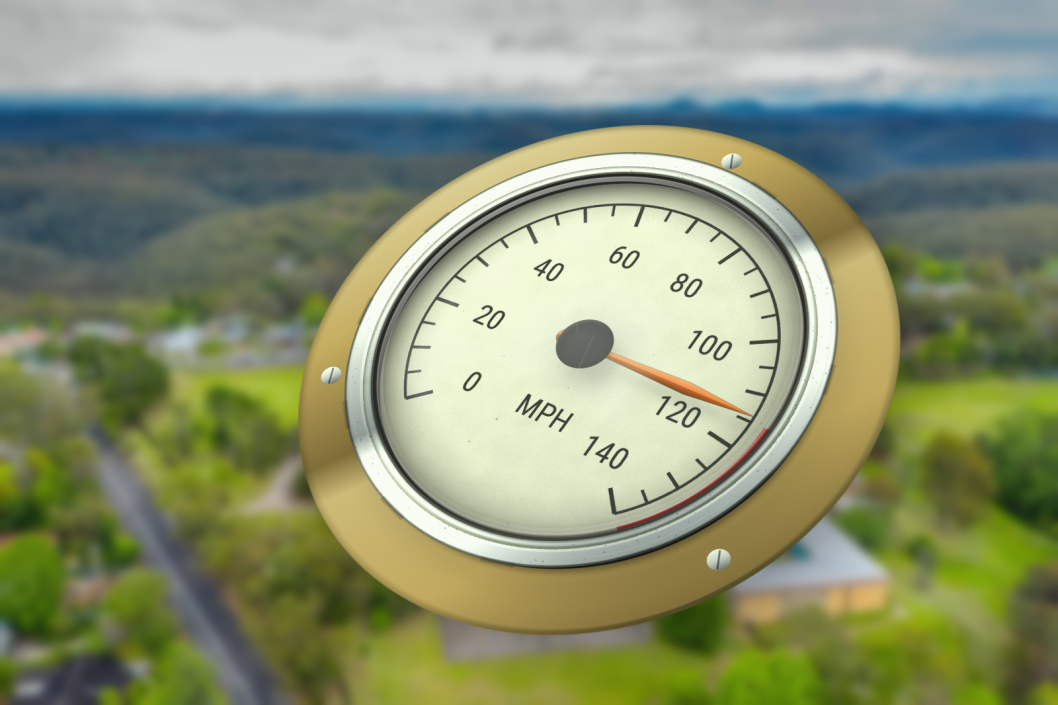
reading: value=115 unit=mph
